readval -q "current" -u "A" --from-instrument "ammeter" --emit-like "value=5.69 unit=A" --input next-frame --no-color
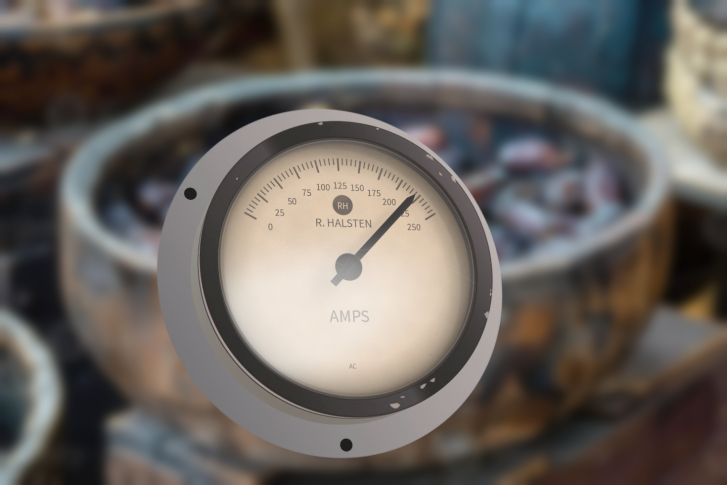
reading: value=220 unit=A
